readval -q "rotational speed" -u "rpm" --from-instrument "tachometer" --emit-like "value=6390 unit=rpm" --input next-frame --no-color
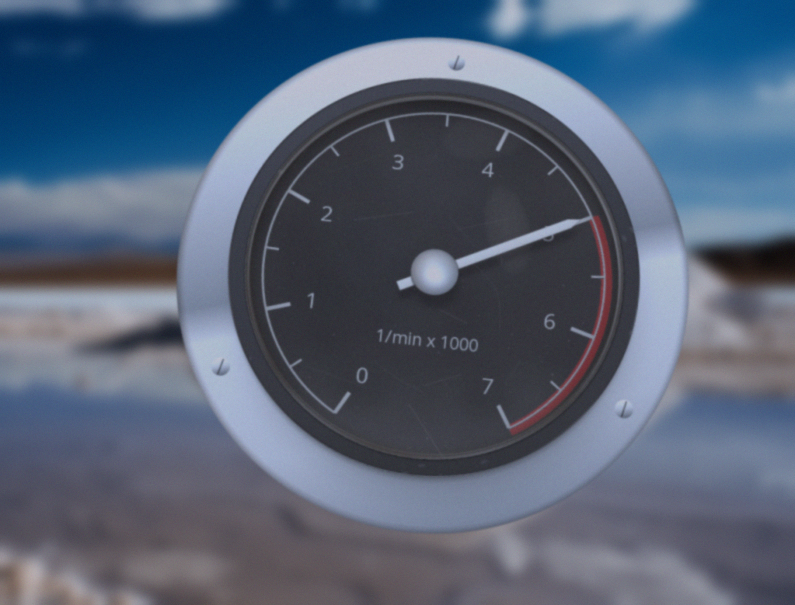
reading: value=5000 unit=rpm
